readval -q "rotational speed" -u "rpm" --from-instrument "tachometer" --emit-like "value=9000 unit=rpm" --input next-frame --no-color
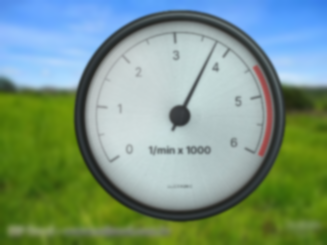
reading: value=3750 unit=rpm
